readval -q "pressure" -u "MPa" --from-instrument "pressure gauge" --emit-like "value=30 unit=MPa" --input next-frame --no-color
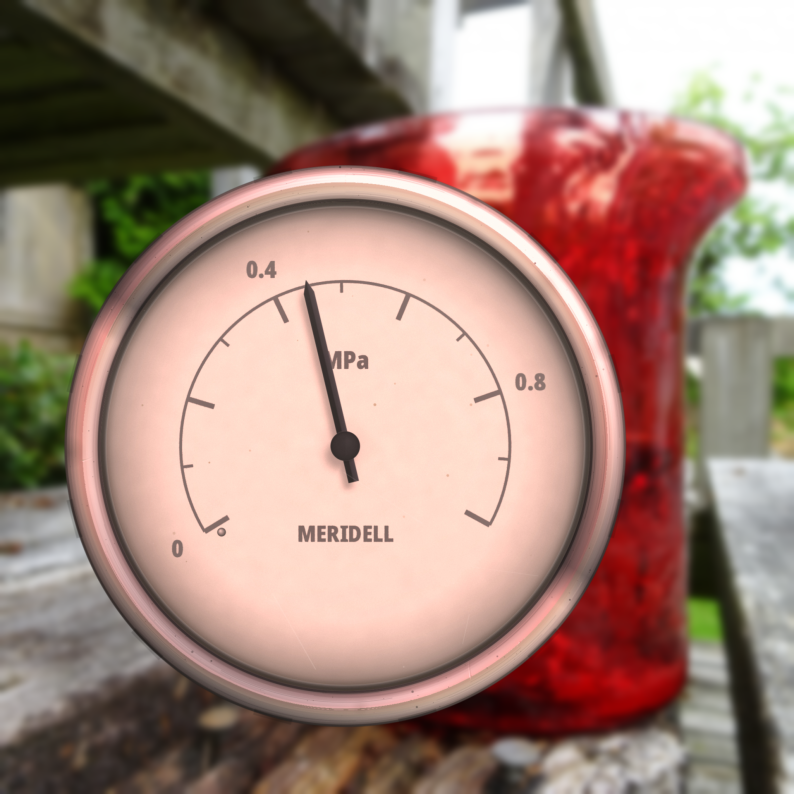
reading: value=0.45 unit=MPa
